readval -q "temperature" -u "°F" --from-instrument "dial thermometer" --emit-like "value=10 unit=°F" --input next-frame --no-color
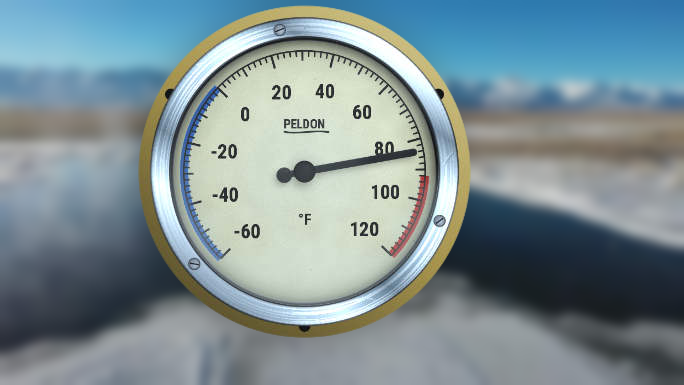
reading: value=84 unit=°F
